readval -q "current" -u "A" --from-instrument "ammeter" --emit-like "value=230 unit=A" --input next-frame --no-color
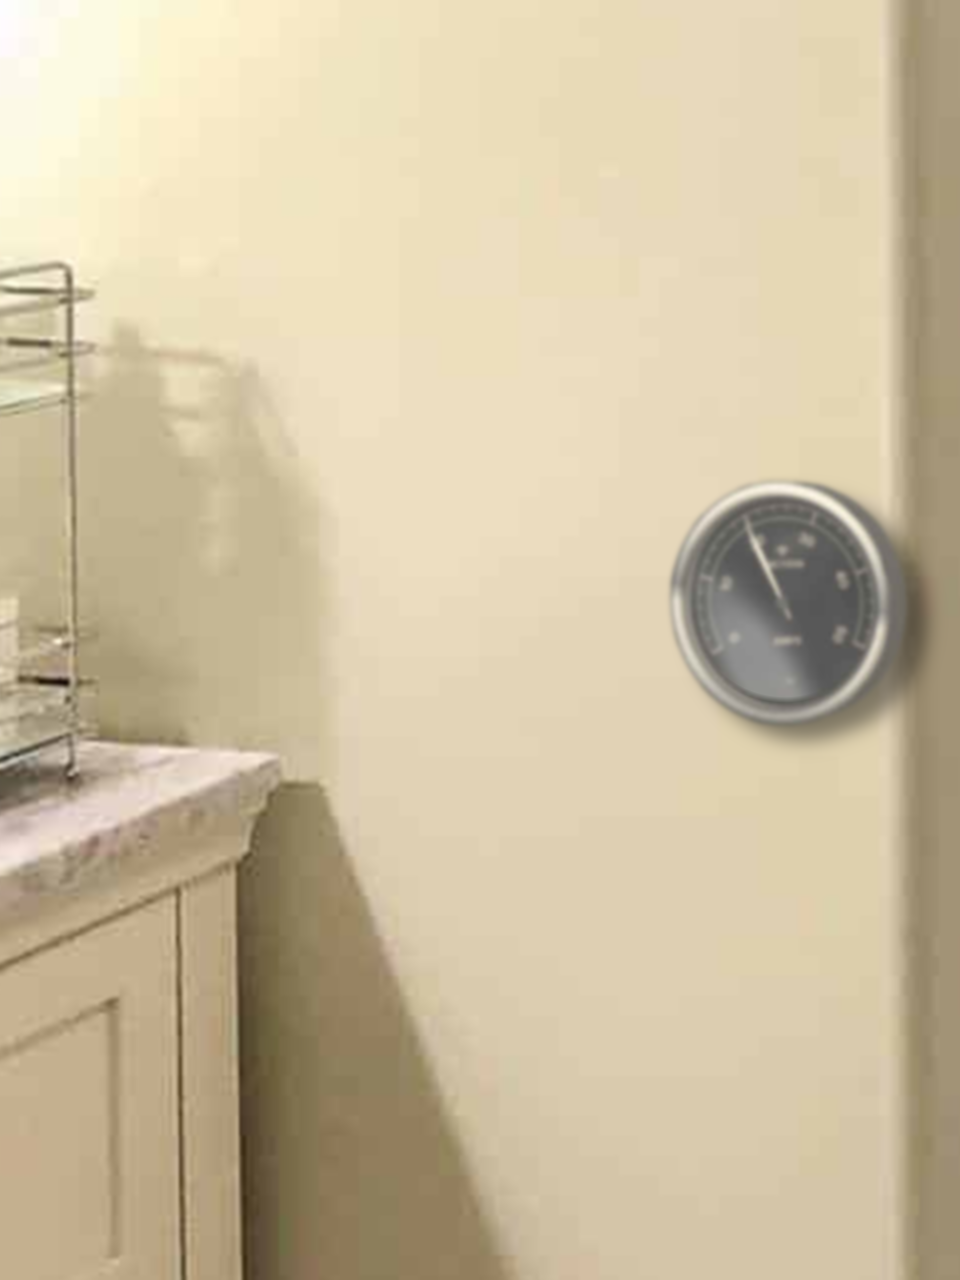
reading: value=20 unit=A
